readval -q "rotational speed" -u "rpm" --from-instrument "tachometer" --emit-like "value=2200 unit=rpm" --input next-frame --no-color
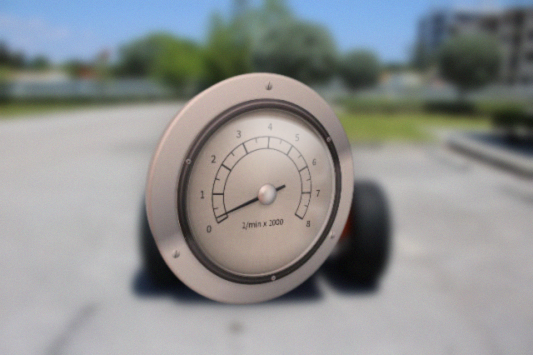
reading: value=250 unit=rpm
